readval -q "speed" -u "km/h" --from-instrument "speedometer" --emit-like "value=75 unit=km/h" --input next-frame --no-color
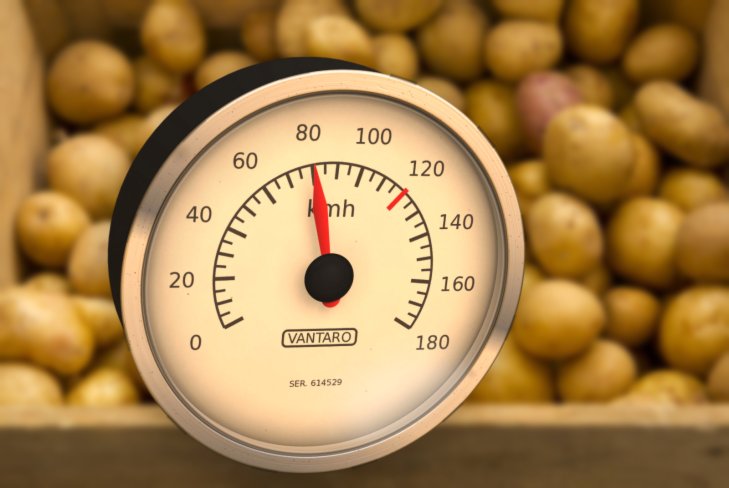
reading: value=80 unit=km/h
